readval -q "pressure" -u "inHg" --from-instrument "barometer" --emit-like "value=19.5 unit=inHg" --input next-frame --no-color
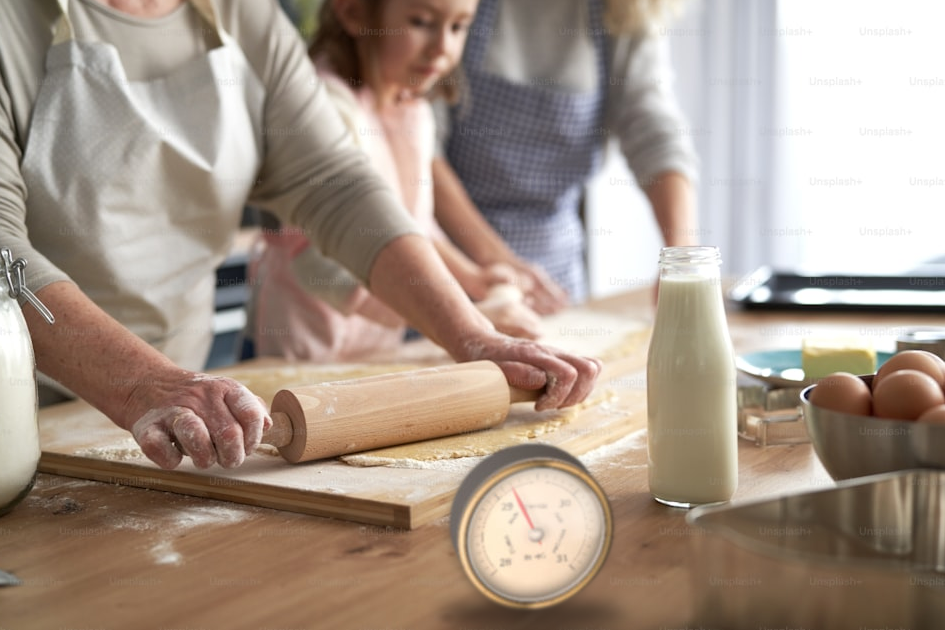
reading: value=29.2 unit=inHg
